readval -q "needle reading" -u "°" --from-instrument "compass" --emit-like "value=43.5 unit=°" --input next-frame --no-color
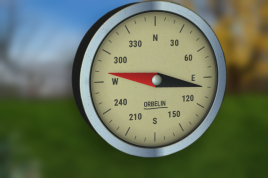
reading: value=280 unit=°
